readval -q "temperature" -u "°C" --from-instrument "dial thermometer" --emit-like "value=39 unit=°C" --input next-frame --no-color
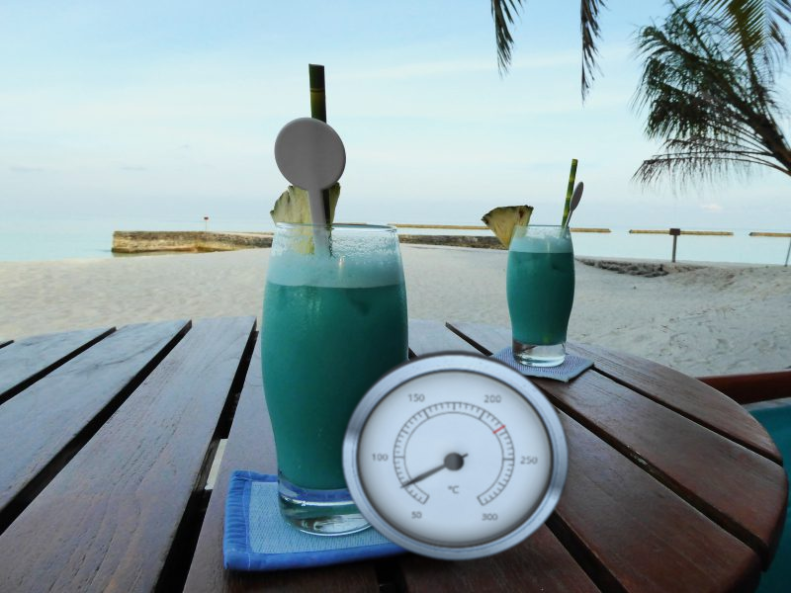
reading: value=75 unit=°C
